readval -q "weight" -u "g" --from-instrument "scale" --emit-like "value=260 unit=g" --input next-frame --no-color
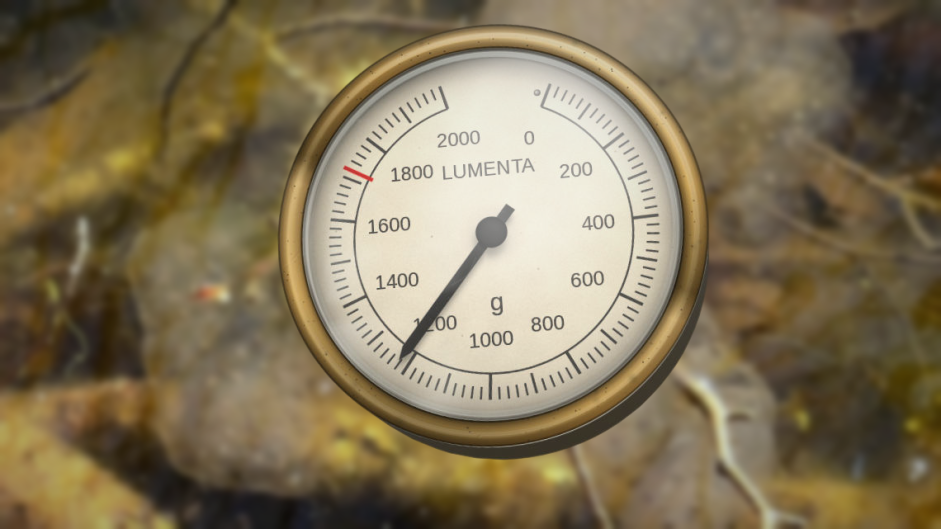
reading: value=1220 unit=g
